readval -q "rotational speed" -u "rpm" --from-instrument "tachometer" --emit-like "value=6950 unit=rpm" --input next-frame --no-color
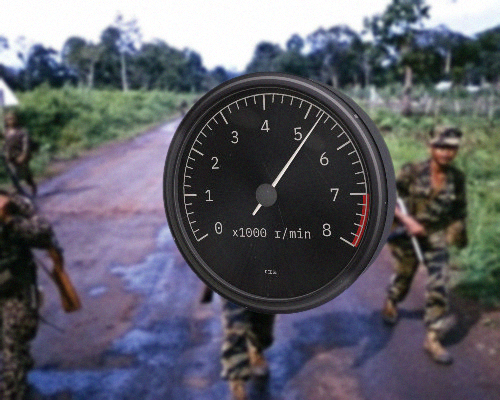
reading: value=5300 unit=rpm
